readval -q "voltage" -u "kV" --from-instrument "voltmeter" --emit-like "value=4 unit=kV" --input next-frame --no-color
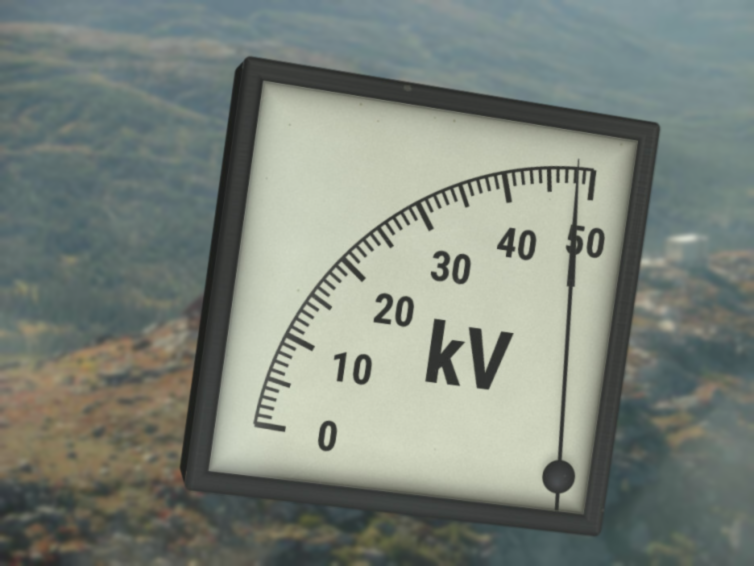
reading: value=48 unit=kV
